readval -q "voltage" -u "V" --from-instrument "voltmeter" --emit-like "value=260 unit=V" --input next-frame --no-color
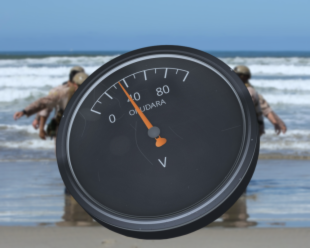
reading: value=35 unit=V
